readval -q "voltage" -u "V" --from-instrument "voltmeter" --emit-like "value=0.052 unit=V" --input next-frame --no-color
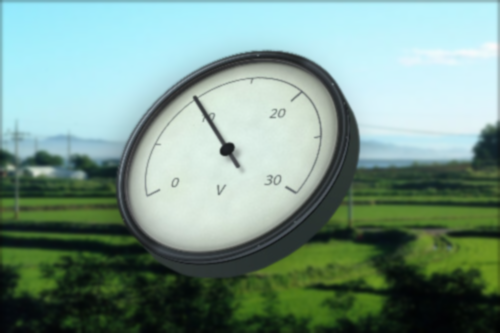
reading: value=10 unit=V
